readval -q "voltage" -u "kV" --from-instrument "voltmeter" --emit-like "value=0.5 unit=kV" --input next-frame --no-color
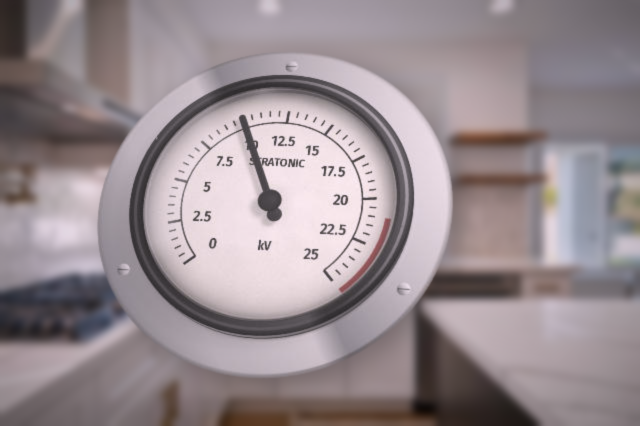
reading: value=10 unit=kV
